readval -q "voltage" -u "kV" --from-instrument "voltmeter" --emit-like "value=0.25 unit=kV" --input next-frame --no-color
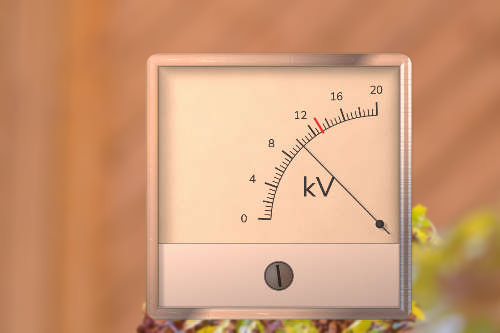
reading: value=10 unit=kV
